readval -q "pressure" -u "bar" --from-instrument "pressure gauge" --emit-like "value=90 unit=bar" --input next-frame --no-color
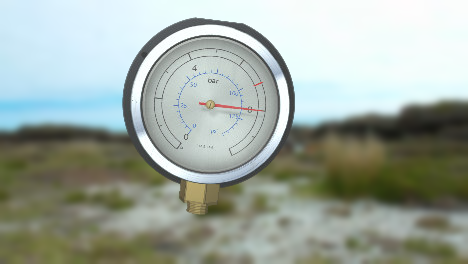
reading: value=8 unit=bar
